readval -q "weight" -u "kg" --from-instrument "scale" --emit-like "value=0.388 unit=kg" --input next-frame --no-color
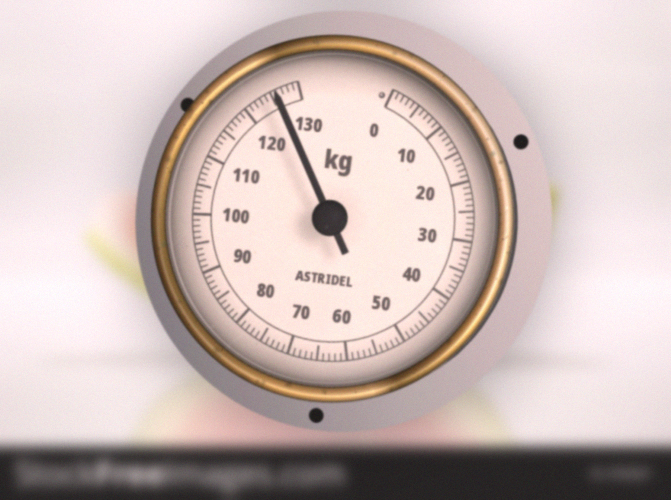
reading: value=126 unit=kg
